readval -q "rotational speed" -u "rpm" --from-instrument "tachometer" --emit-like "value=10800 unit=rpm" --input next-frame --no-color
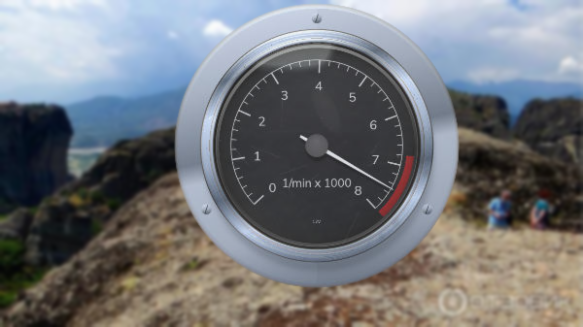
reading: value=7500 unit=rpm
